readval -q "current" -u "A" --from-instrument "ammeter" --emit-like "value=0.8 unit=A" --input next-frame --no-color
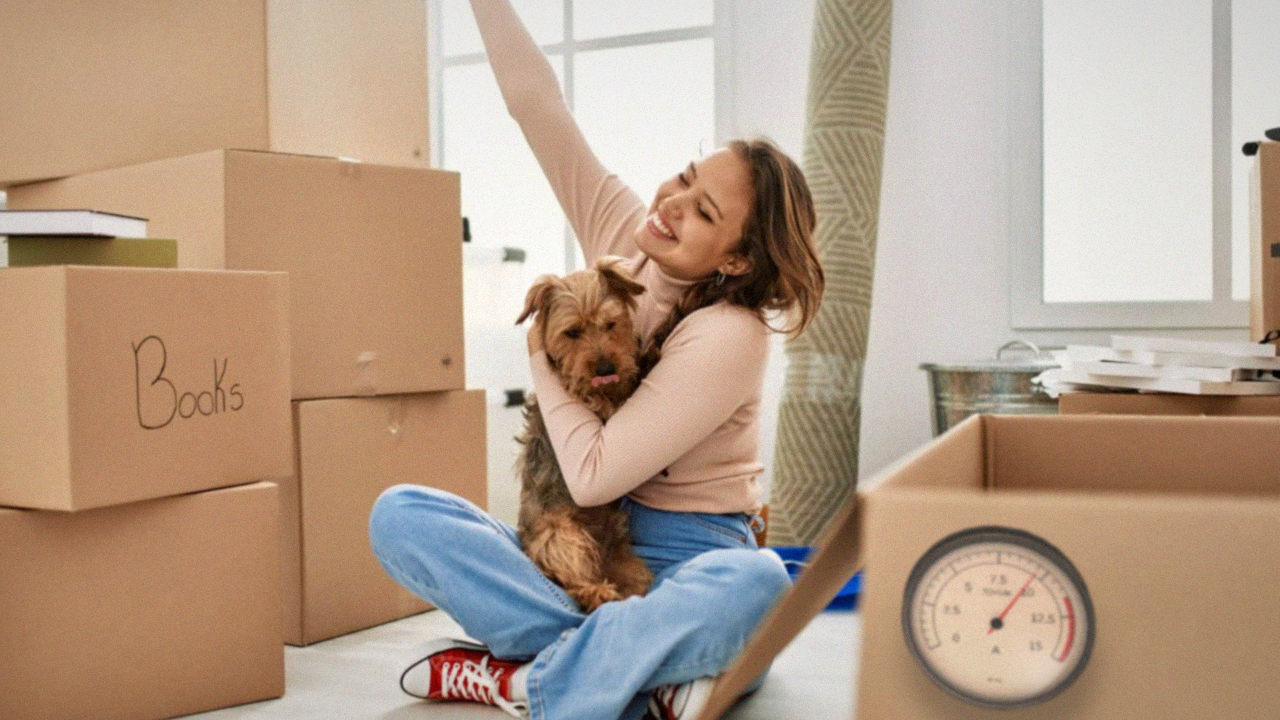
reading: value=9.5 unit=A
